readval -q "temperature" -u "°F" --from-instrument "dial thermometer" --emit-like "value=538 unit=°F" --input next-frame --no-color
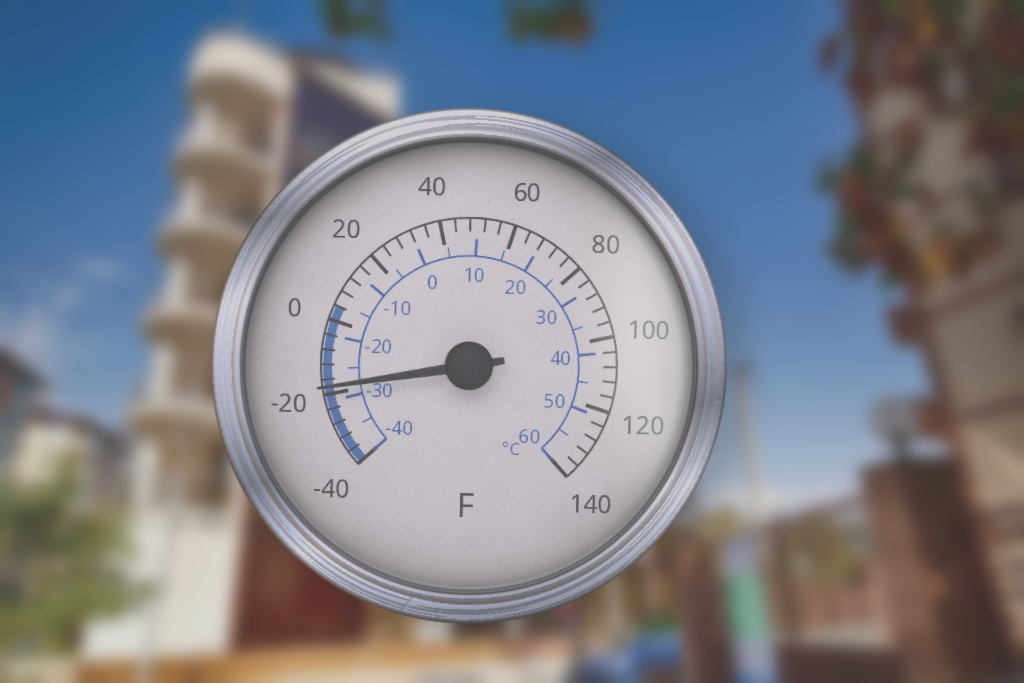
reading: value=-18 unit=°F
